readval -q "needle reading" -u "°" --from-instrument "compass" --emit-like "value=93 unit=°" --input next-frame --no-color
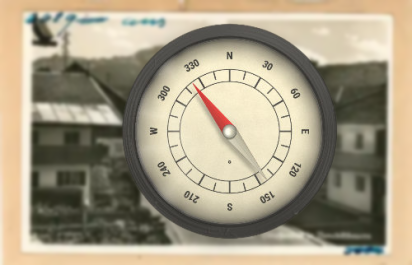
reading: value=322.5 unit=°
